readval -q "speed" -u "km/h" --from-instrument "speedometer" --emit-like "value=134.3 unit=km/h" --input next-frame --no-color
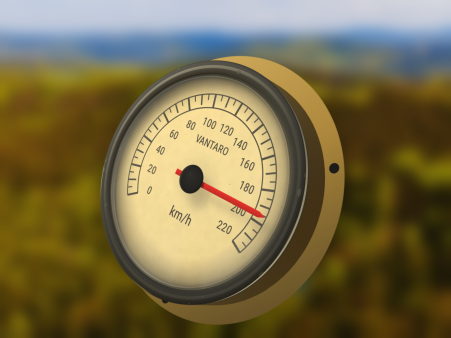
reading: value=195 unit=km/h
